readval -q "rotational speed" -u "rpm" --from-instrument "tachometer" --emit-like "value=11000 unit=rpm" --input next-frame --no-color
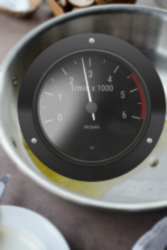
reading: value=2750 unit=rpm
